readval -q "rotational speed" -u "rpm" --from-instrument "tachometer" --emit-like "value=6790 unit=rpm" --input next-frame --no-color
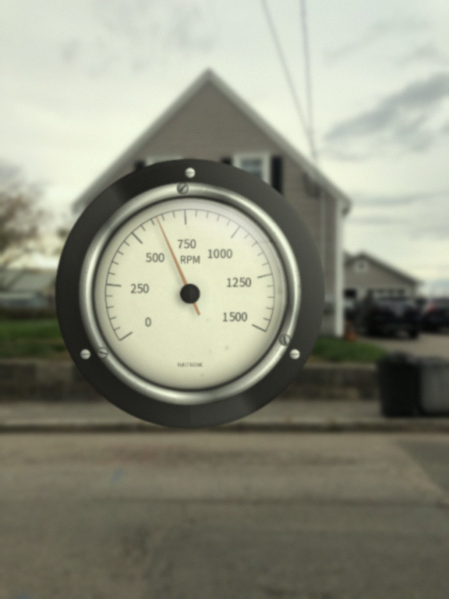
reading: value=625 unit=rpm
